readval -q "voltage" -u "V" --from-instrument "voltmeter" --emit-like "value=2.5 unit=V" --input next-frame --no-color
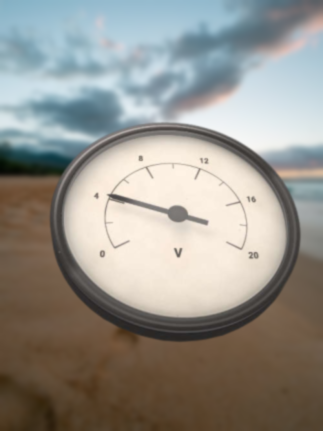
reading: value=4 unit=V
